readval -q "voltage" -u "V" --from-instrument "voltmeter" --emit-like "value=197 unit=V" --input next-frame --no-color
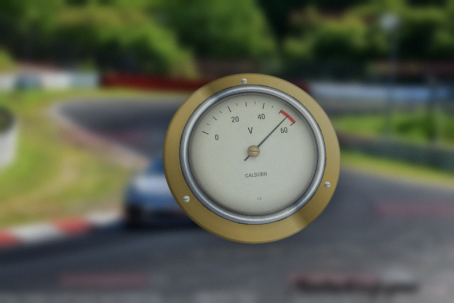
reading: value=55 unit=V
